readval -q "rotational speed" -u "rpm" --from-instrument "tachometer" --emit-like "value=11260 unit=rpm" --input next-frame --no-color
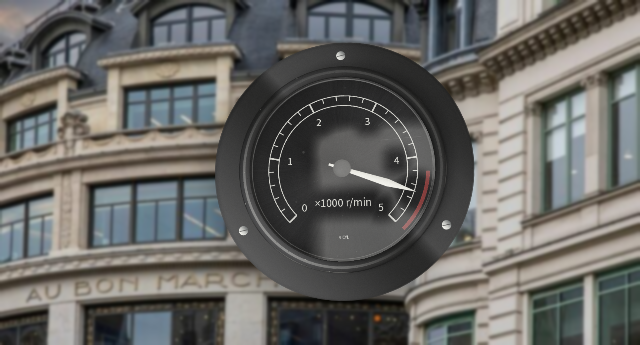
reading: value=4500 unit=rpm
